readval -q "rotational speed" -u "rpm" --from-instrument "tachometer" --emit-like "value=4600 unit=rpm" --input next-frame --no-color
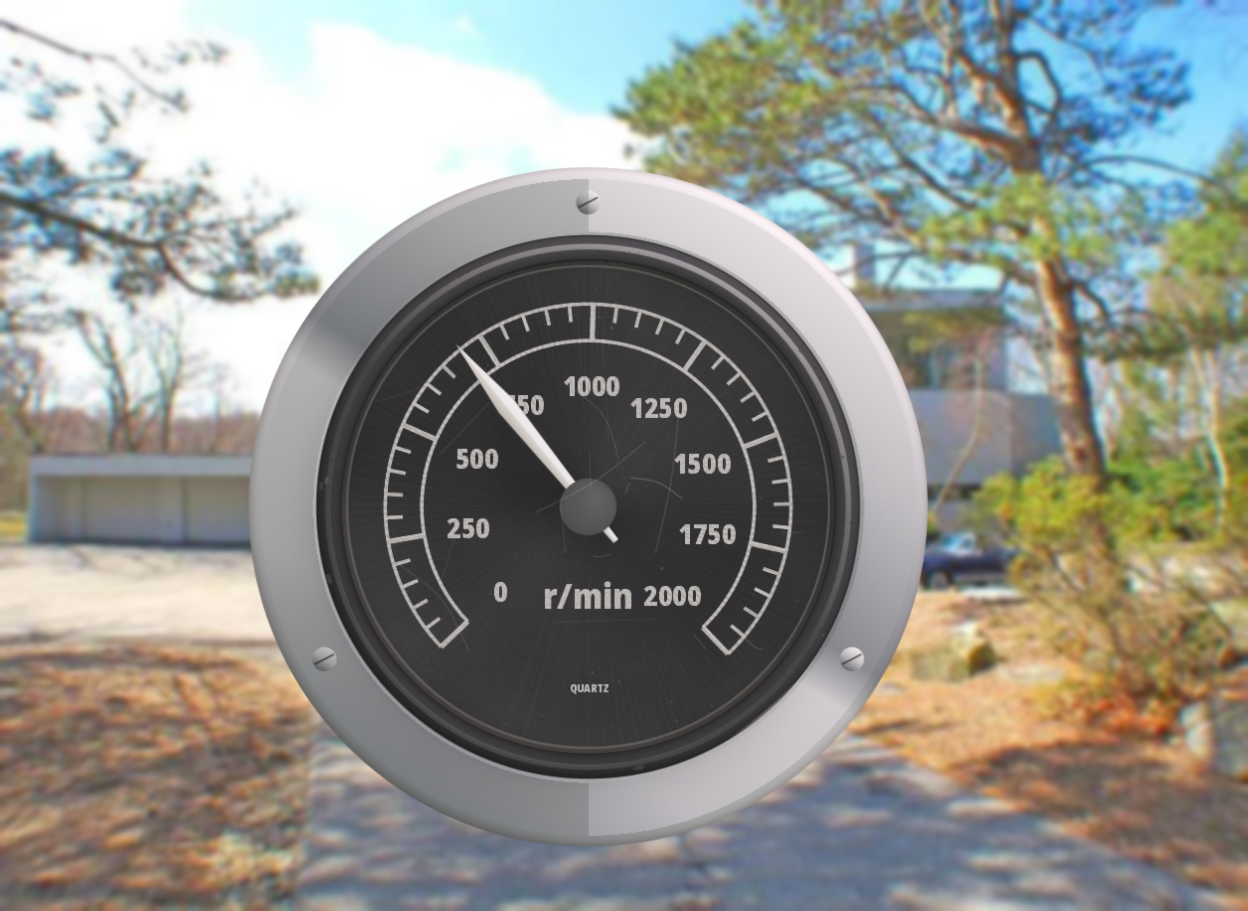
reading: value=700 unit=rpm
